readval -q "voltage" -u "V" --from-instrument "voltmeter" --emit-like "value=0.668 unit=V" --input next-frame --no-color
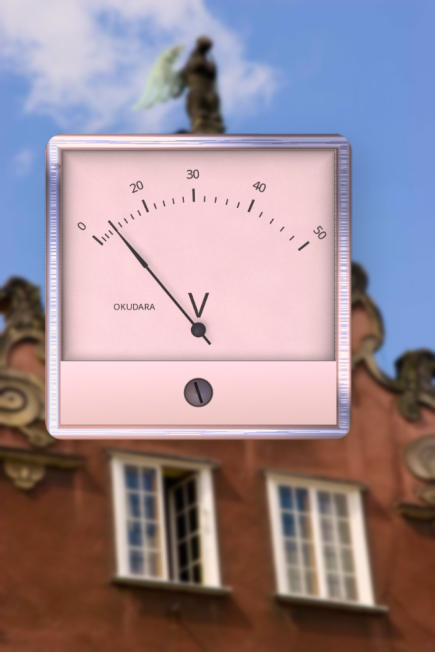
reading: value=10 unit=V
